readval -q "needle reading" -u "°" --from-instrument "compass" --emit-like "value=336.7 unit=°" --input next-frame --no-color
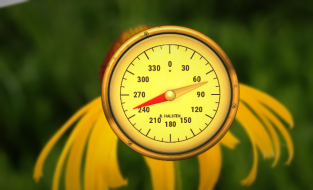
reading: value=250 unit=°
